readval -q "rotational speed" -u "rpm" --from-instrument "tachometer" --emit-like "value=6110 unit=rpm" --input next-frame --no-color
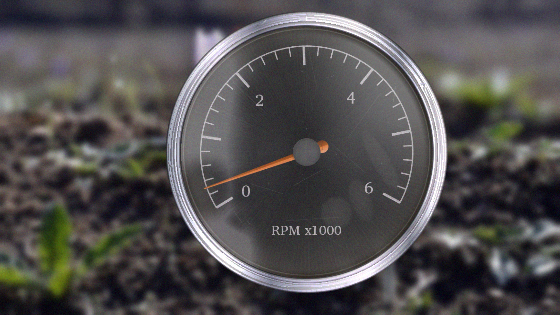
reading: value=300 unit=rpm
